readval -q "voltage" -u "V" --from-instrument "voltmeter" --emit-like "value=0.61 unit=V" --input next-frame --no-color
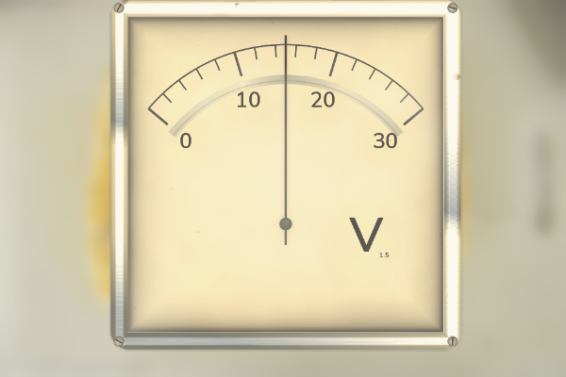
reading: value=15 unit=V
